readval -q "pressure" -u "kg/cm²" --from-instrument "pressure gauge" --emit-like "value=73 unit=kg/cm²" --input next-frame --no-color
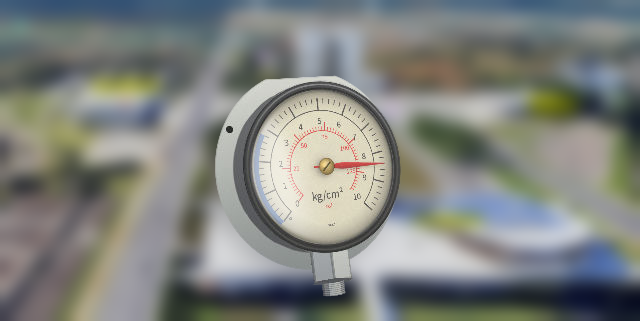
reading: value=8.4 unit=kg/cm²
